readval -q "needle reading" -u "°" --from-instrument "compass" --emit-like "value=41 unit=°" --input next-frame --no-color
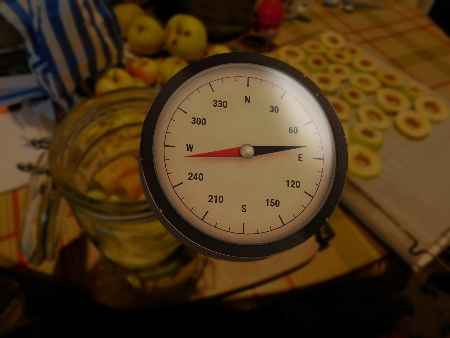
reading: value=260 unit=°
